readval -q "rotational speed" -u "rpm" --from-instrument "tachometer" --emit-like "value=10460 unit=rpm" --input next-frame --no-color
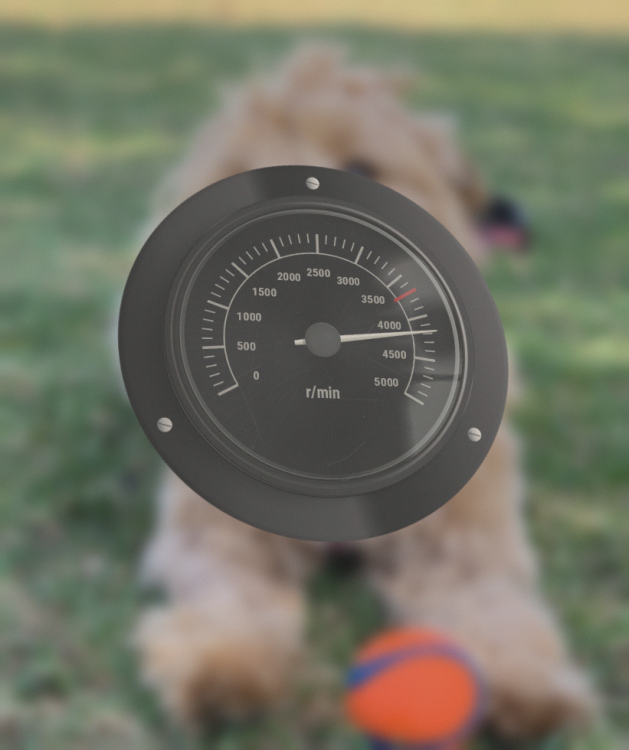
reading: value=4200 unit=rpm
